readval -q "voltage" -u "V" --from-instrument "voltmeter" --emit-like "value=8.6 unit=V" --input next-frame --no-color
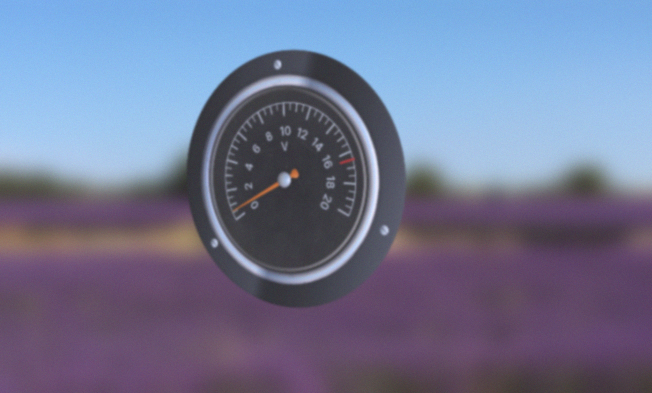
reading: value=0.5 unit=V
